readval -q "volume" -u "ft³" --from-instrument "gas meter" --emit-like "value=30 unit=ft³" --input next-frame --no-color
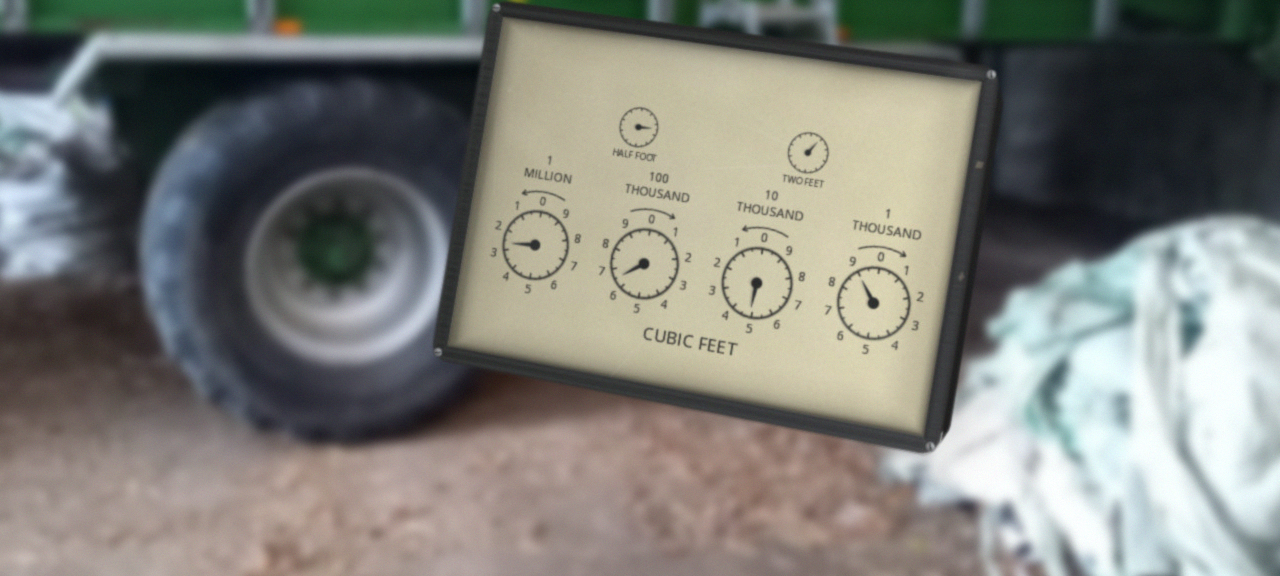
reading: value=264900 unit=ft³
